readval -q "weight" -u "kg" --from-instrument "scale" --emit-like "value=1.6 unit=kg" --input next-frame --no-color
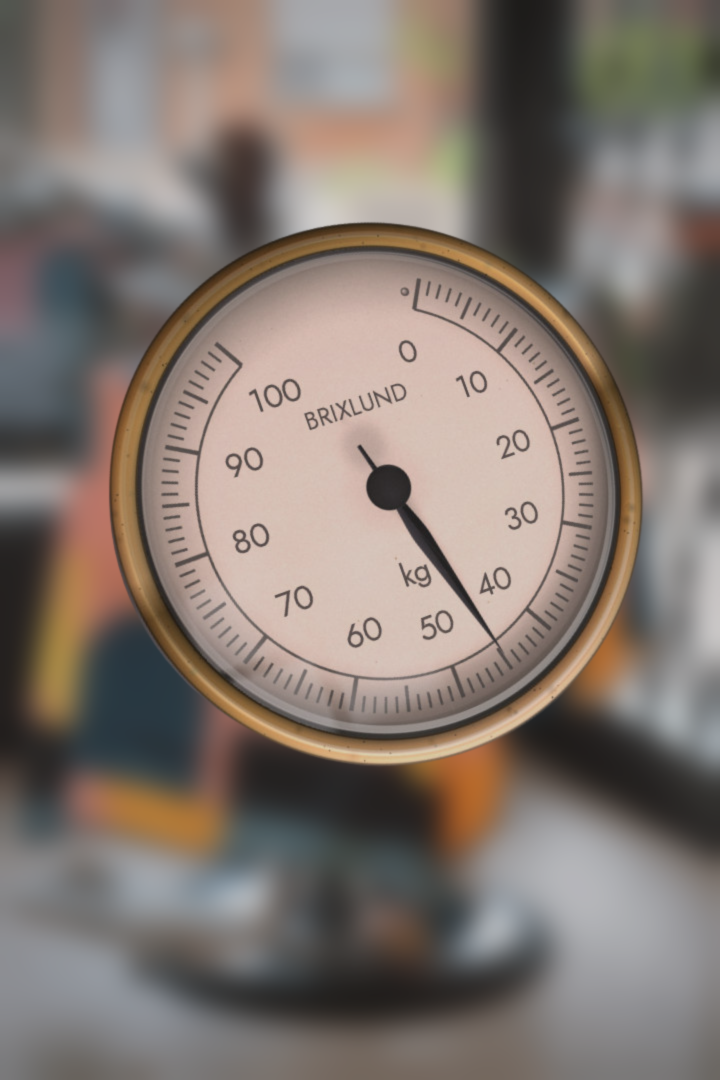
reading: value=45 unit=kg
